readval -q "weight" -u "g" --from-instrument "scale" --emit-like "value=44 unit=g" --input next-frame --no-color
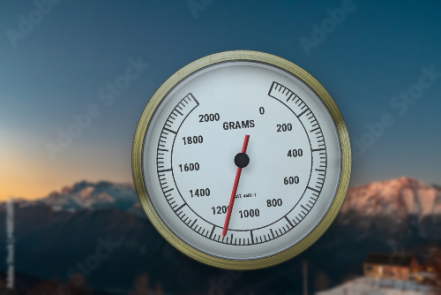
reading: value=1140 unit=g
